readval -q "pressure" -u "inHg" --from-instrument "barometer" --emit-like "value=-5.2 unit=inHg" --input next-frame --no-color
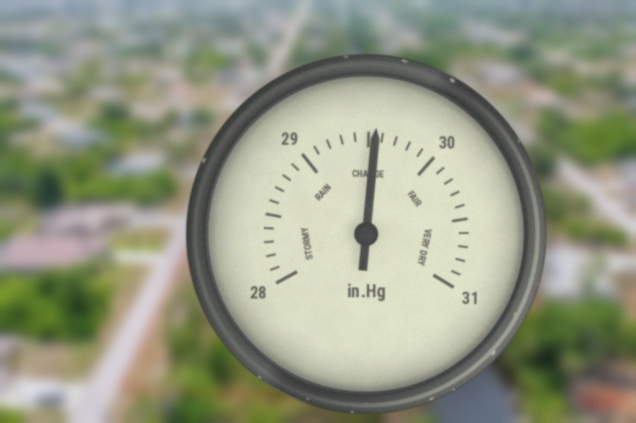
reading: value=29.55 unit=inHg
